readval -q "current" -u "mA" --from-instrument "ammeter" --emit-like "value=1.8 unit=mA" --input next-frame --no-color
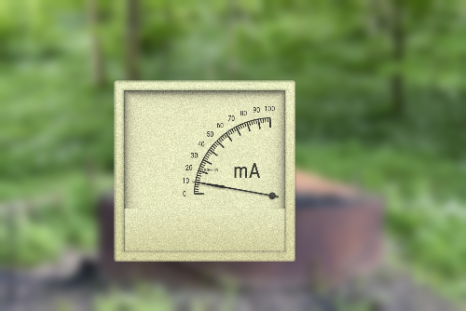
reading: value=10 unit=mA
